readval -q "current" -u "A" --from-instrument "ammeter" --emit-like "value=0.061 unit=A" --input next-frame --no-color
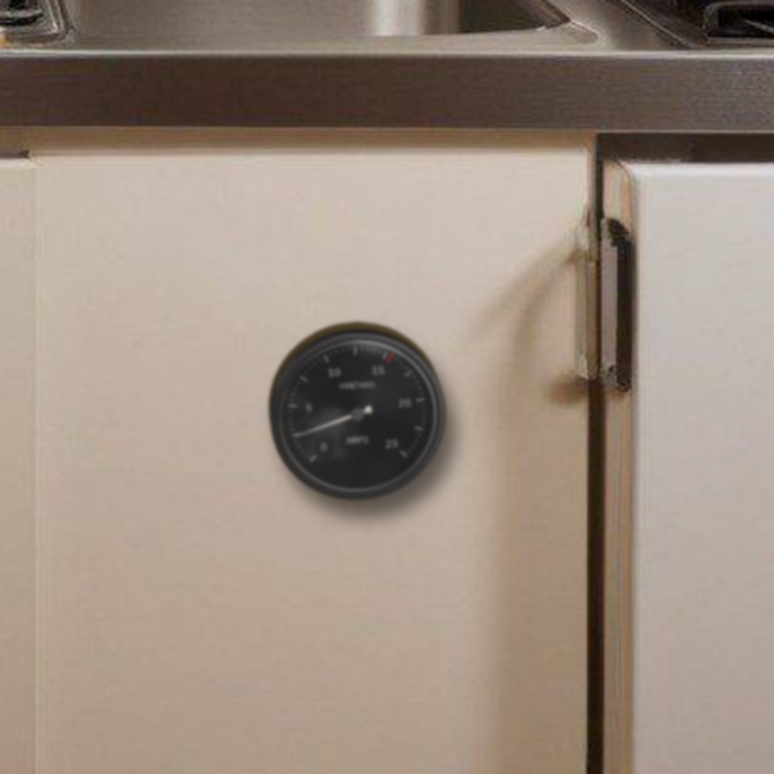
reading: value=2.5 unit=A
